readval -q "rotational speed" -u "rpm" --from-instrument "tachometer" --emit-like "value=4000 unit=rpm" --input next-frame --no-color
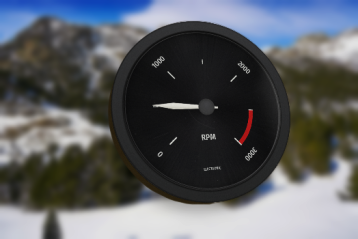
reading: value=500 unit=rpm
